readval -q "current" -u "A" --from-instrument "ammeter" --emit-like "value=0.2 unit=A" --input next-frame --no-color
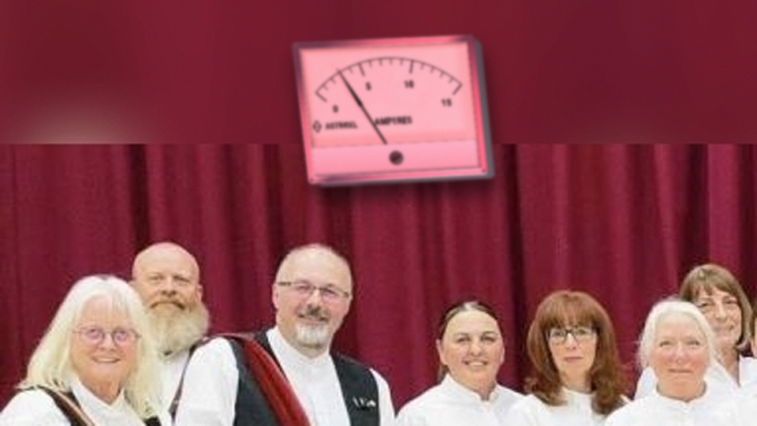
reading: value=3 unit=A
